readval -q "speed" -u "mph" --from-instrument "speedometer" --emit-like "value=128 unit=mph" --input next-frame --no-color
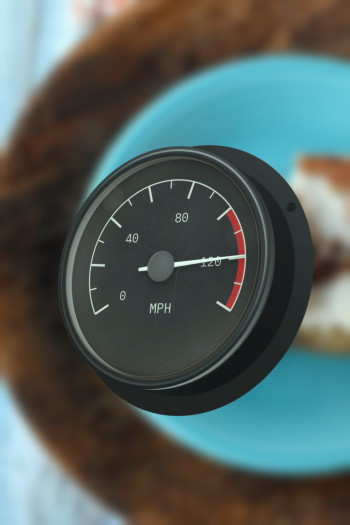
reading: value=120 unit=mph
